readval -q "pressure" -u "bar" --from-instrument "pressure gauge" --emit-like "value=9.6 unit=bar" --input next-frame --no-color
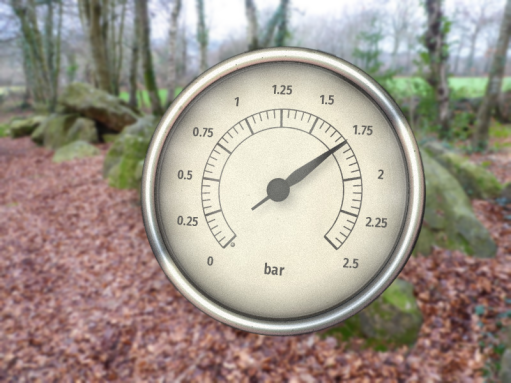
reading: value=1.75 unit=bar
